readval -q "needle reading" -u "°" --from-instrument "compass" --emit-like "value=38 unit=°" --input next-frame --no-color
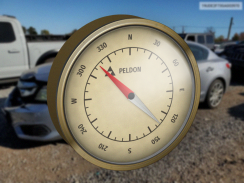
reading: value=315 unit=°
